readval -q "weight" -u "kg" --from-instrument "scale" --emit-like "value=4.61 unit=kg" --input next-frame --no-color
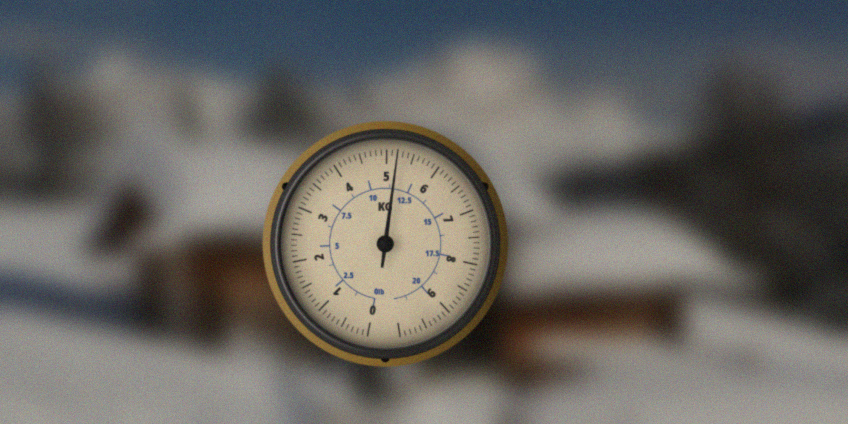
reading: value=5.2 unit=kg
